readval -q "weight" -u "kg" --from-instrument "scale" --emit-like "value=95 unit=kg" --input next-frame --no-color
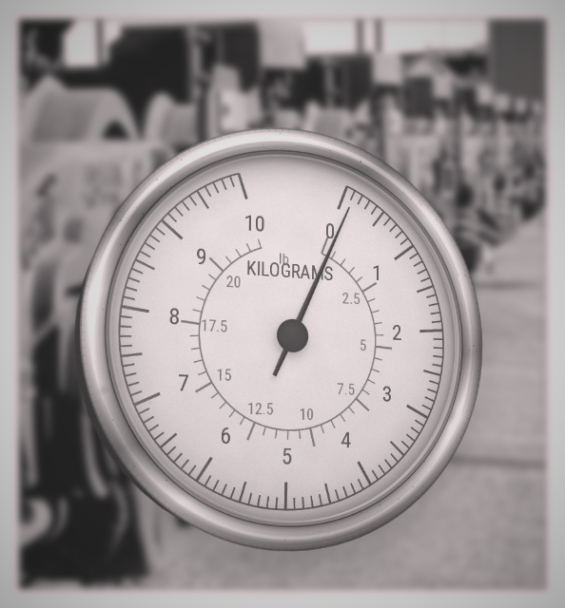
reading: value=0.1 unit=kg
